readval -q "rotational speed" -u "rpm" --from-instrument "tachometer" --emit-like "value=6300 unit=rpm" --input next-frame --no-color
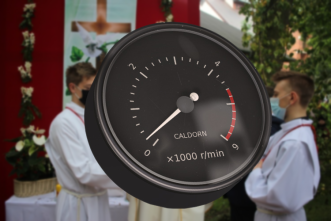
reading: value=200 unit=rpm
